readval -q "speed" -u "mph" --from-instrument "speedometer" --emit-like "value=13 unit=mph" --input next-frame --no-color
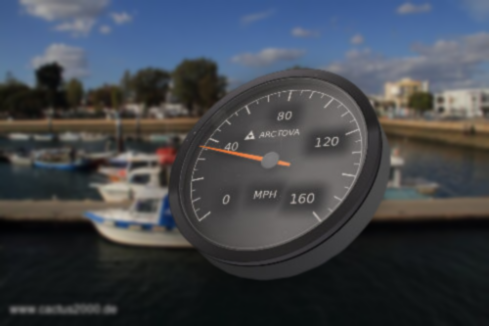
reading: value=35 unit=mph
